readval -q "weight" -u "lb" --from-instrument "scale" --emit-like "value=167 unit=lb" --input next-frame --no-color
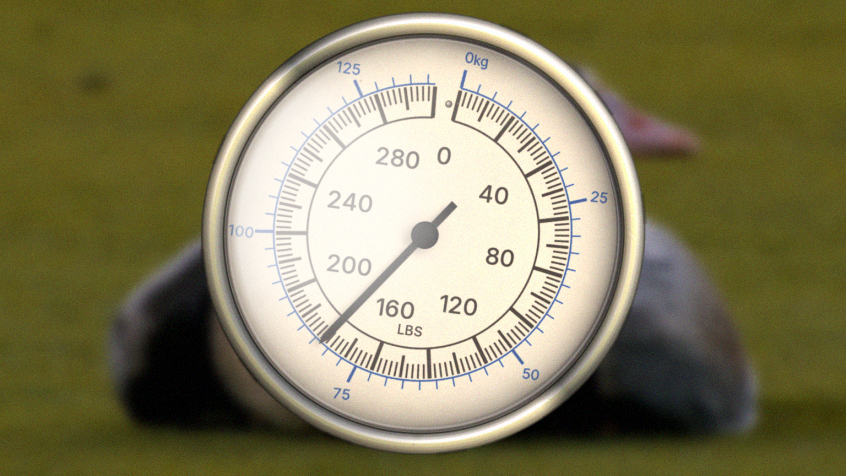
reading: value=180 unit=lb
